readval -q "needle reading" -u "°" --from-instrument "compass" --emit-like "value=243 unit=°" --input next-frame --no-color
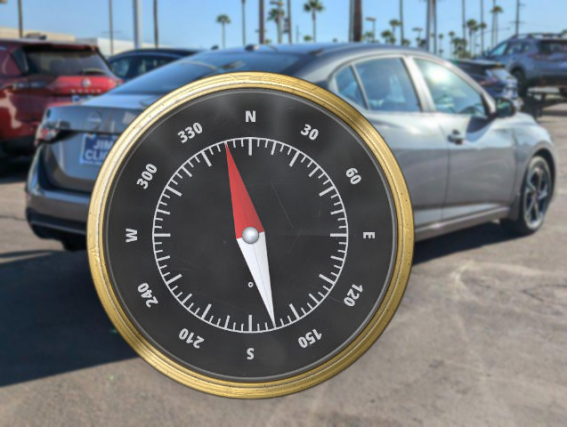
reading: value=345 unit=°
